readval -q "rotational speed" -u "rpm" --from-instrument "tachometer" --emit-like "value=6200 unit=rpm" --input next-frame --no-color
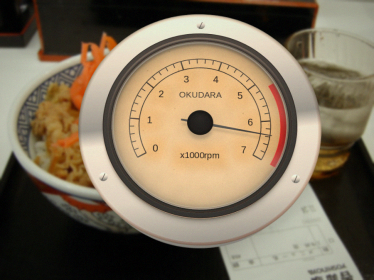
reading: value=6400 unit=rpm
